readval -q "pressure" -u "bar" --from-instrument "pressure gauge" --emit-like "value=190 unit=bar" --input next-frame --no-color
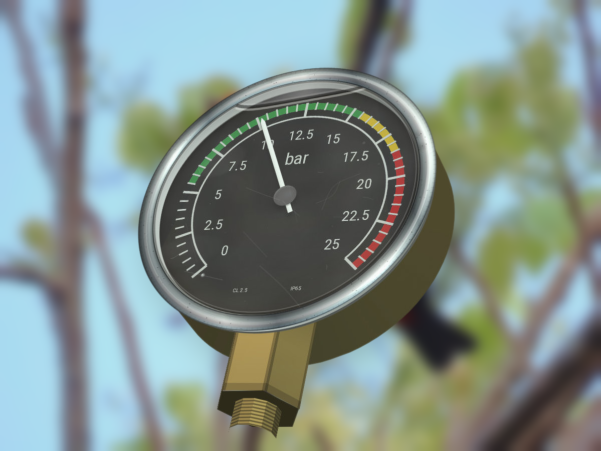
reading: value=10.25 unit=bar
